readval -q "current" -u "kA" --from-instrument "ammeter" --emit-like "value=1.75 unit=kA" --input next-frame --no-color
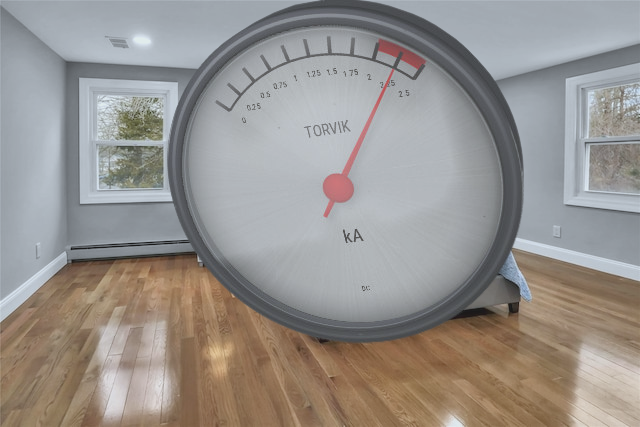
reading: value=2.25 unit=kA
